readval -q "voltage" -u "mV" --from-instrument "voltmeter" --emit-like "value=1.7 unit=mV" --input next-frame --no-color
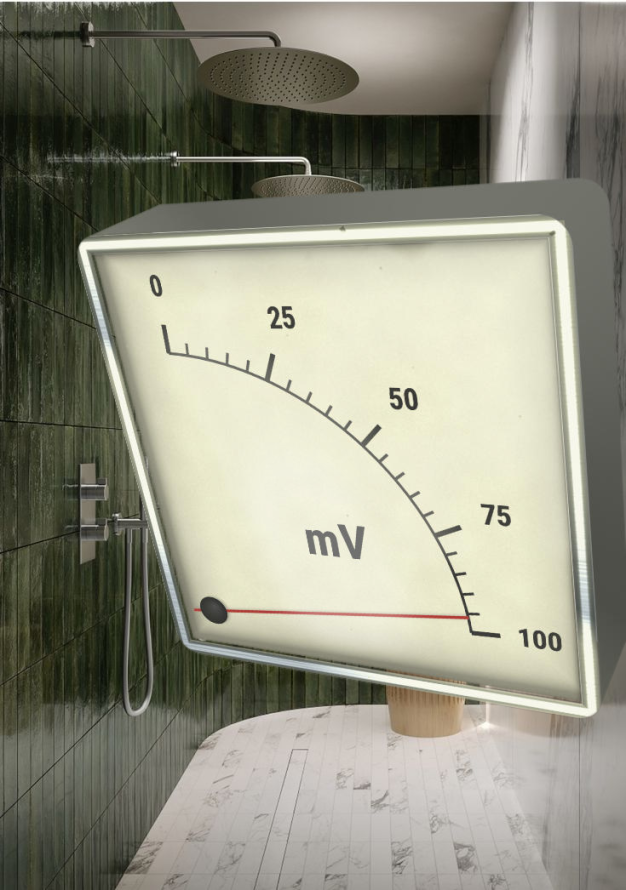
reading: value=95 unit=mV
